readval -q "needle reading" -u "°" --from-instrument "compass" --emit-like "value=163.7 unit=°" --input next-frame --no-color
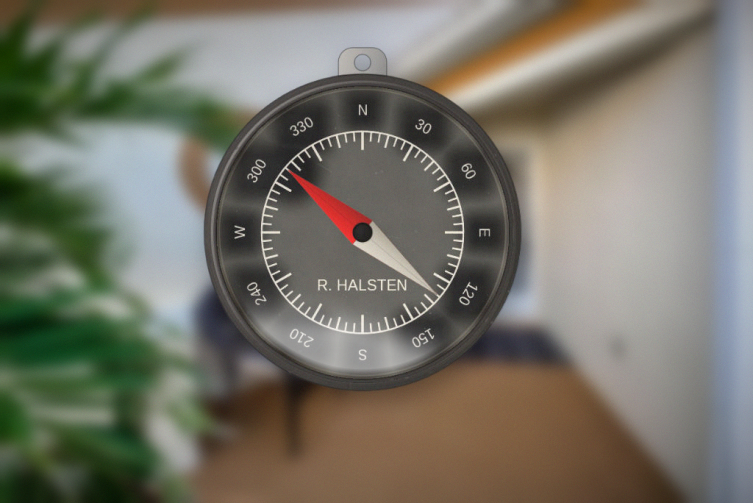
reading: value=310 unit=°
